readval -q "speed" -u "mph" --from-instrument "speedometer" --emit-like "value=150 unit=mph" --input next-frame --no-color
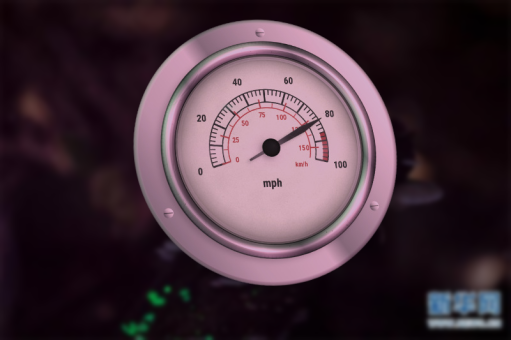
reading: value=80 unit=mph
